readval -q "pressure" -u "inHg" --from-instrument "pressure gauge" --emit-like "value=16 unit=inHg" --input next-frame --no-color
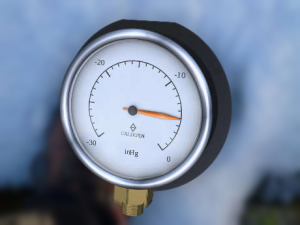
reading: value=-5 unit=inHg
